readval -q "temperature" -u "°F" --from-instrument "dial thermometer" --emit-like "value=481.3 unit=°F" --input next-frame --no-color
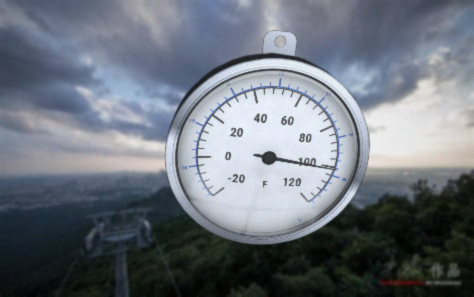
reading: value=100 unit=°F
